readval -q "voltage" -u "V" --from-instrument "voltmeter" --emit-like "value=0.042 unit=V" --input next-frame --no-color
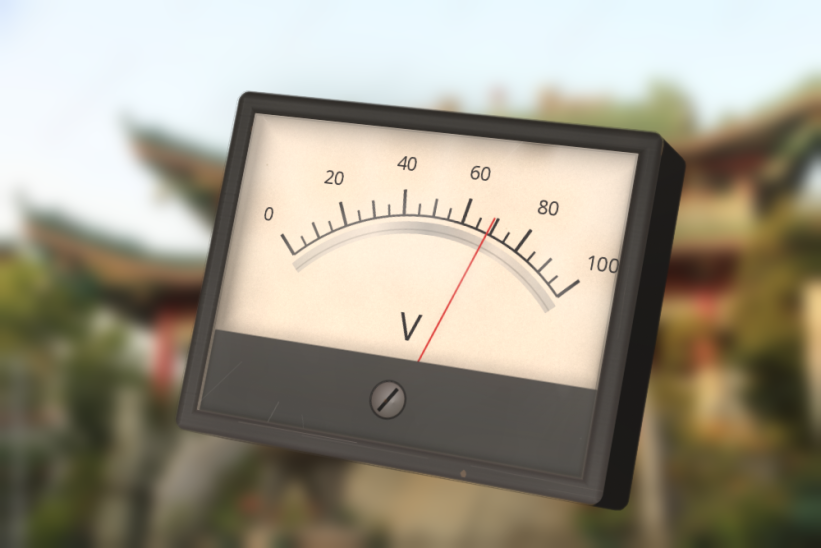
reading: value=70 unit=V
